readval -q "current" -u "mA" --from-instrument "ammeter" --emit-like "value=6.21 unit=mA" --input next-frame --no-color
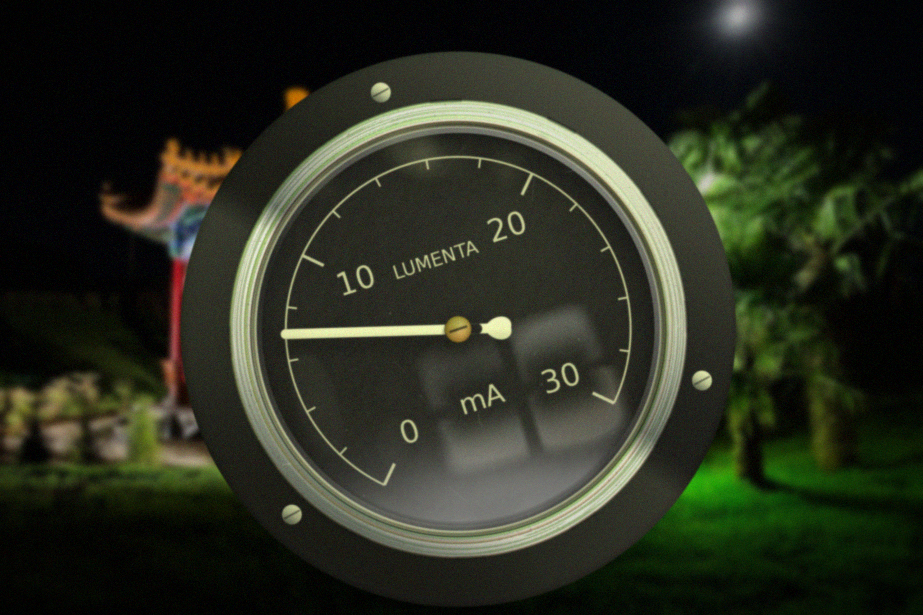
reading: value=7 unit=mA
